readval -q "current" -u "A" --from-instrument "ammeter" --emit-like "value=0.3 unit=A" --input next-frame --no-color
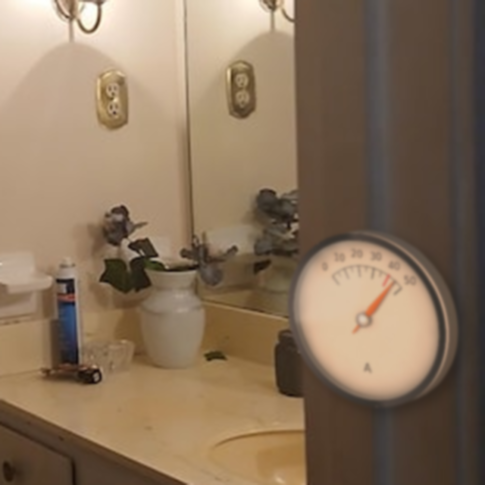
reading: value=45 unit=A
